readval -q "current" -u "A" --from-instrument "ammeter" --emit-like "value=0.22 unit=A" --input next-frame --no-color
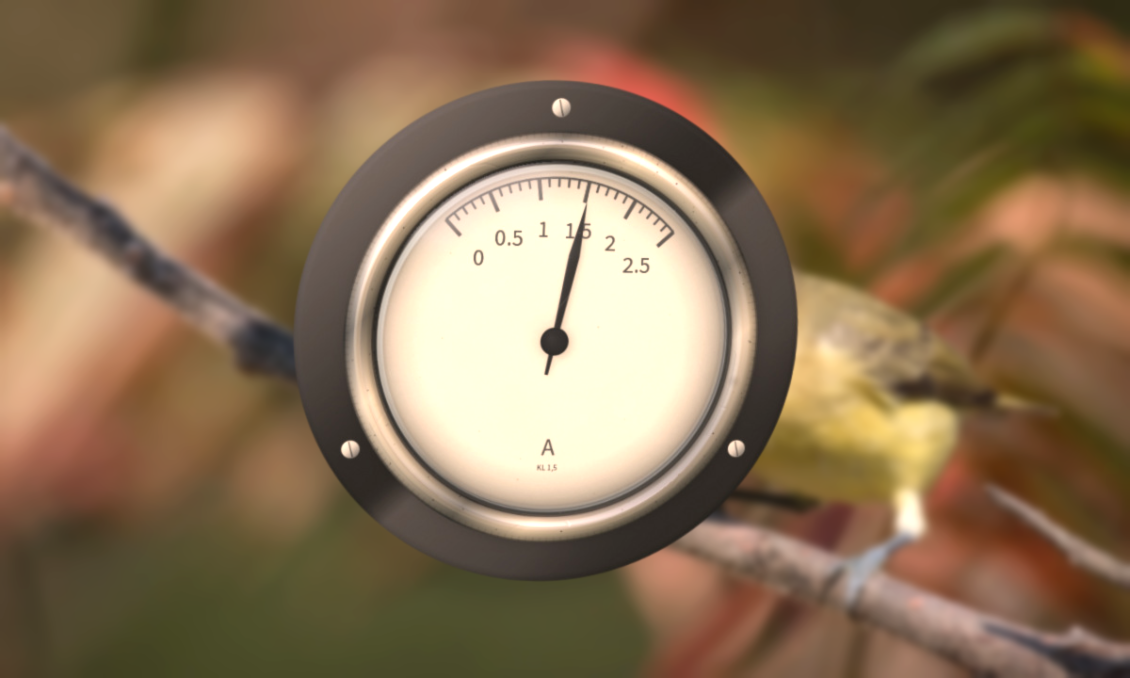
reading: value=1.5 unit=A
